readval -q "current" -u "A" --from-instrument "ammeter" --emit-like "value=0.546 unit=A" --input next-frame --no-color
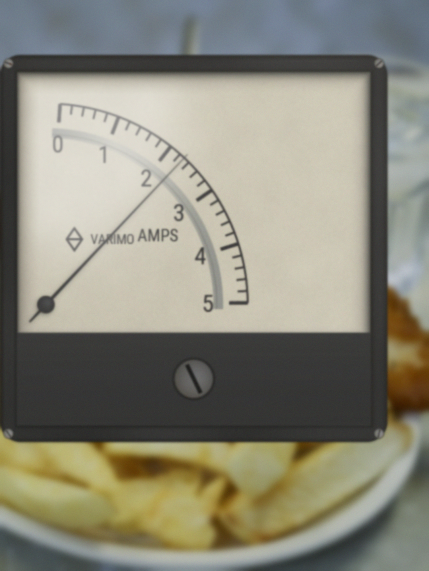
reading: value=2.3 unit=A
